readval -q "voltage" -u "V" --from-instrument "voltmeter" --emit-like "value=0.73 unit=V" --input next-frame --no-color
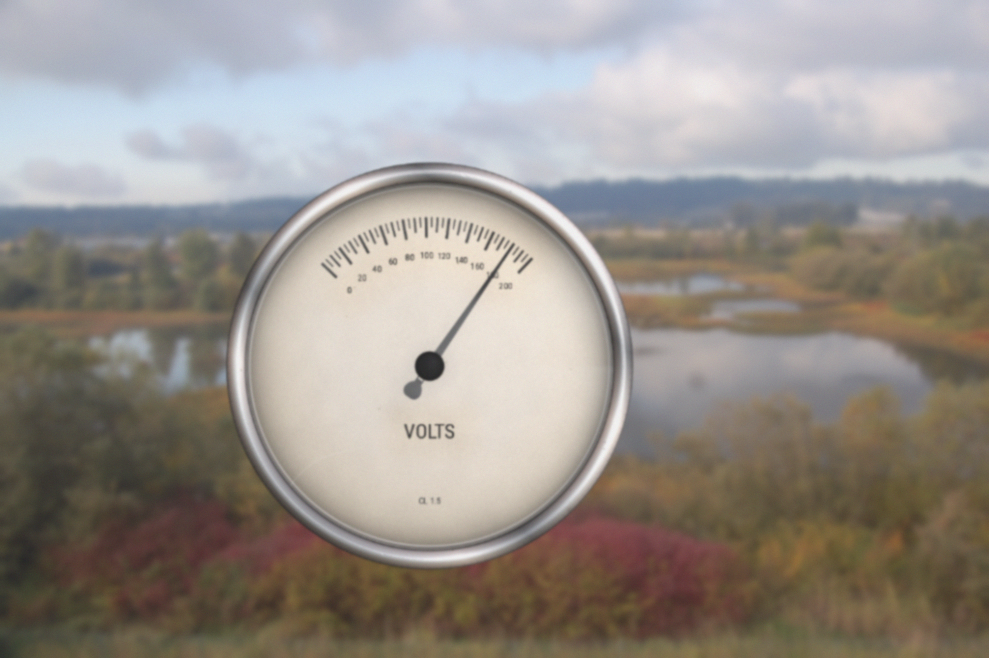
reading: value=180 unit=V
